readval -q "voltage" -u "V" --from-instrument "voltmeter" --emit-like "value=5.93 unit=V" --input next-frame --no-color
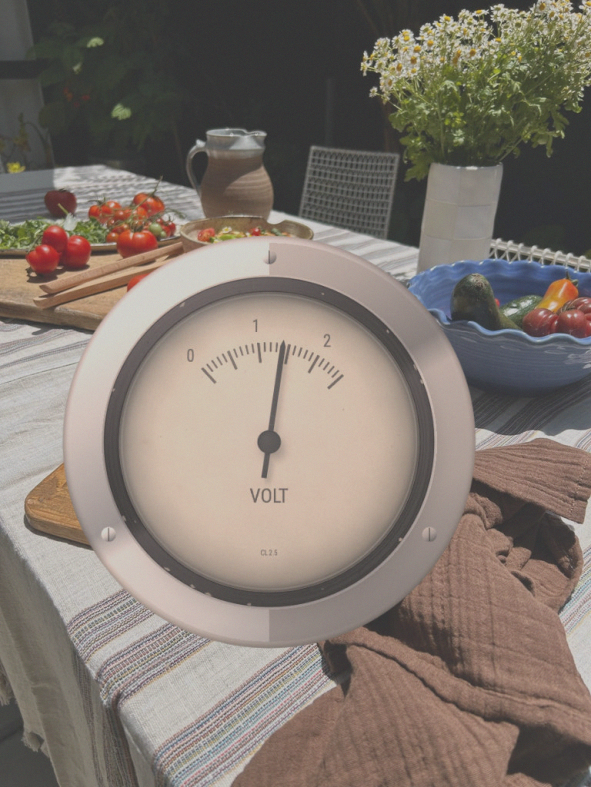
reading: value=1.4 unit=V
